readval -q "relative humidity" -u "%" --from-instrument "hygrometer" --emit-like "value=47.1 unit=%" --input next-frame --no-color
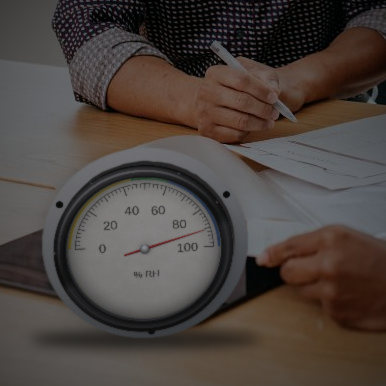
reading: value=90 unit=%
